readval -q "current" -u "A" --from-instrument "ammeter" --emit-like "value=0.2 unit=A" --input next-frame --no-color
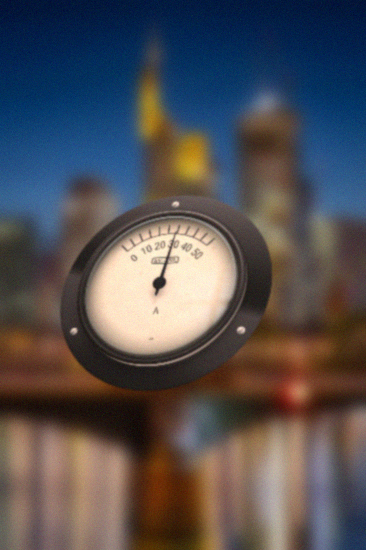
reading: value=30 unit=A
